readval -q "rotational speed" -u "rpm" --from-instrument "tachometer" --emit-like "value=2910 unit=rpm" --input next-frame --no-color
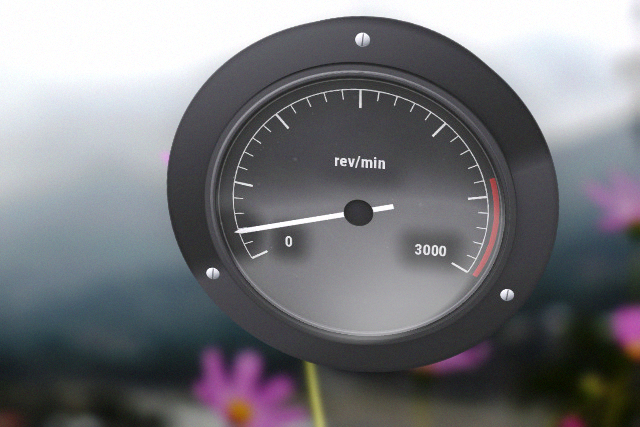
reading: value=200 unit=rpm
